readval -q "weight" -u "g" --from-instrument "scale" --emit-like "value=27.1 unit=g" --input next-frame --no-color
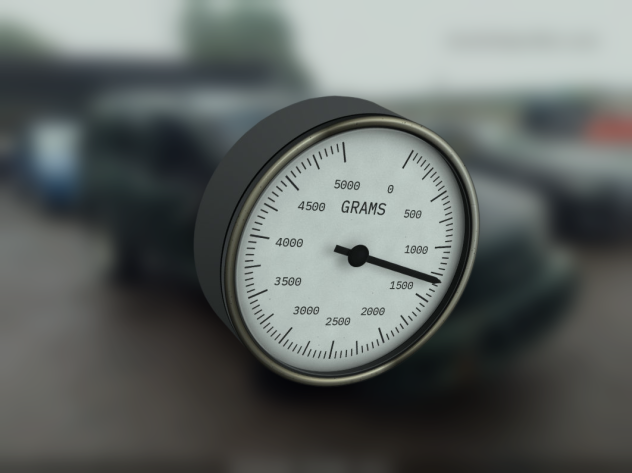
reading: value=1300 unit=g
